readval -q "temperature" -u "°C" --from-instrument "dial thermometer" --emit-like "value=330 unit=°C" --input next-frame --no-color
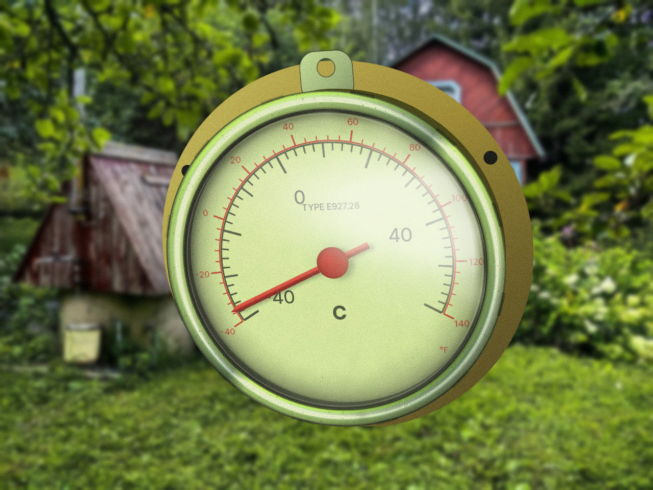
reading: value=-37 unit=°C
